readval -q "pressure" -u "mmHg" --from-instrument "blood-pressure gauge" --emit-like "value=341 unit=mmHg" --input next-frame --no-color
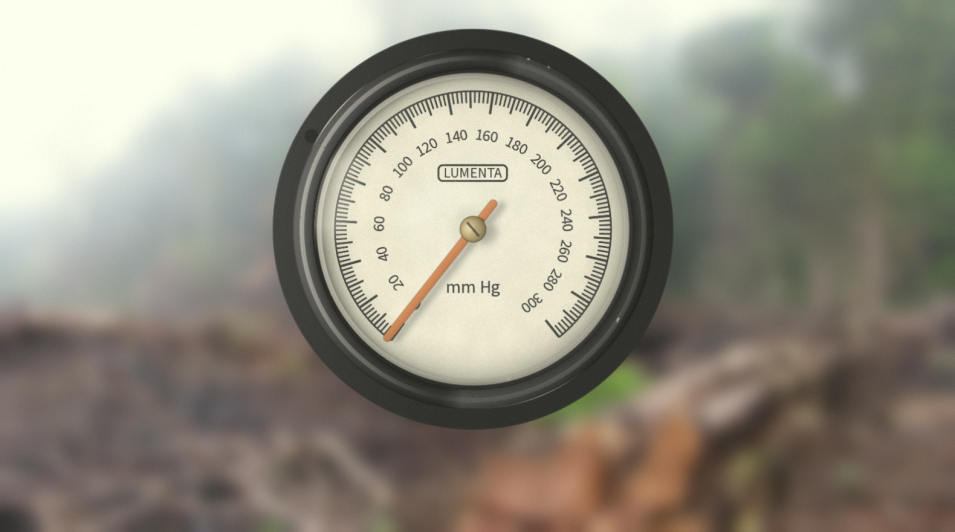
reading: value=2 unit=mmHg
